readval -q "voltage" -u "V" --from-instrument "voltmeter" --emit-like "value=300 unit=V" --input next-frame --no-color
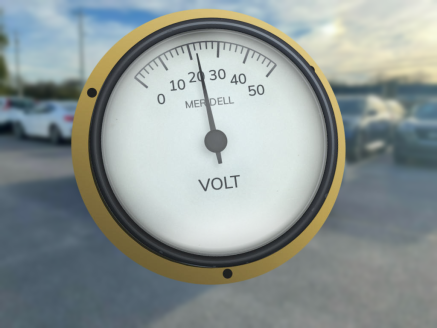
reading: value=22 unit=V
